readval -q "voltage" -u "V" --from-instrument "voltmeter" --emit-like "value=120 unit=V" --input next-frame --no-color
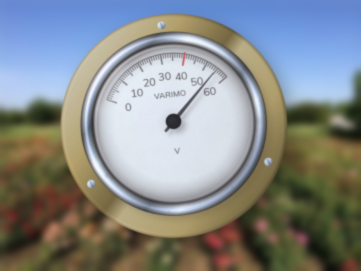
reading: value=55 unit=V
